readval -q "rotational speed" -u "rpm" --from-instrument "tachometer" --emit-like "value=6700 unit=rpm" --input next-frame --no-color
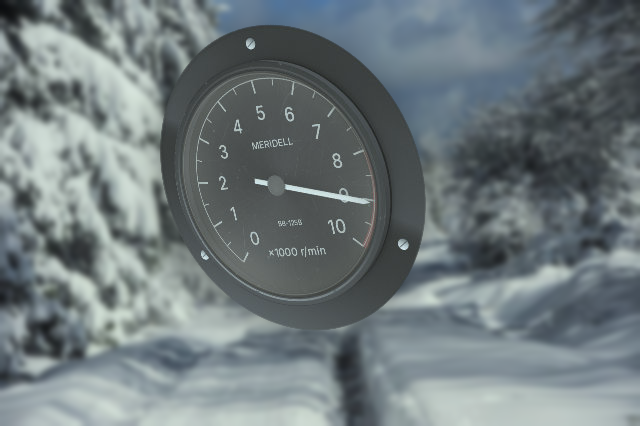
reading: value=9000 unit=rpm
